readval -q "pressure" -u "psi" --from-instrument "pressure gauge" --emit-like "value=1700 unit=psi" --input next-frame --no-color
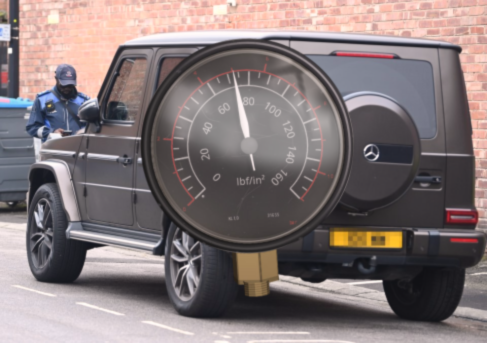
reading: value=72.5 unit=psi
